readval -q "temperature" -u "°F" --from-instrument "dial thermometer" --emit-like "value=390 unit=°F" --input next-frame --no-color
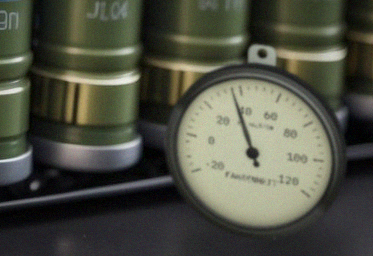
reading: value=36 unit=°F
